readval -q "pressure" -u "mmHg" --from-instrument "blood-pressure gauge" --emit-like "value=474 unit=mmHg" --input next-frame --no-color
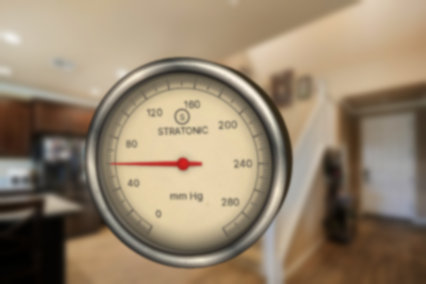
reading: value=60 unit=mmHg
